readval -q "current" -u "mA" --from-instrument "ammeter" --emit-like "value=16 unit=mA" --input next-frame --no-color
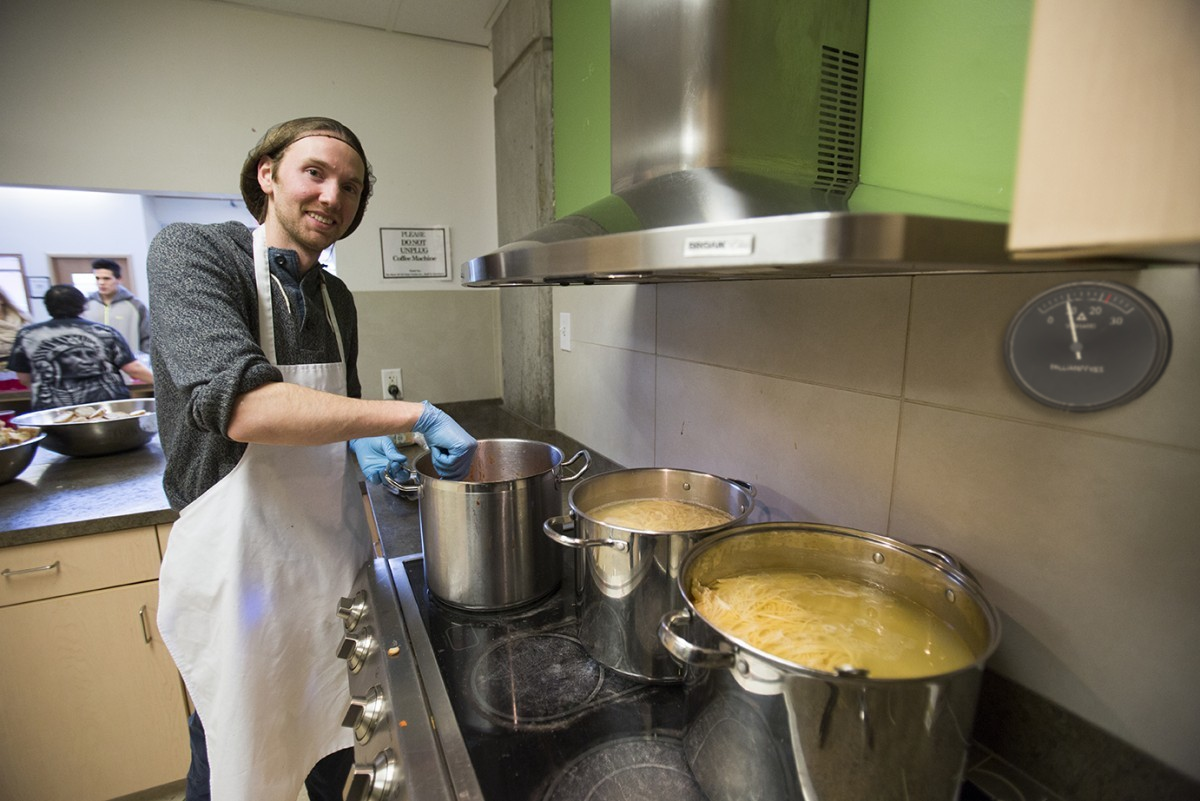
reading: value=10 unit=mA
